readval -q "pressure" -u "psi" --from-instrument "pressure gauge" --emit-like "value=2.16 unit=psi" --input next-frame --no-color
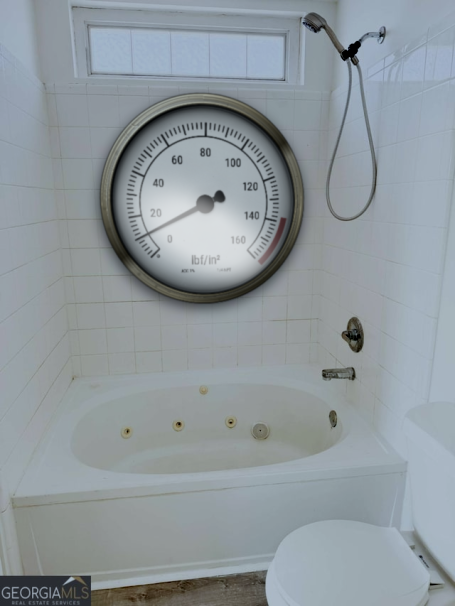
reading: value=10 unit=psi
